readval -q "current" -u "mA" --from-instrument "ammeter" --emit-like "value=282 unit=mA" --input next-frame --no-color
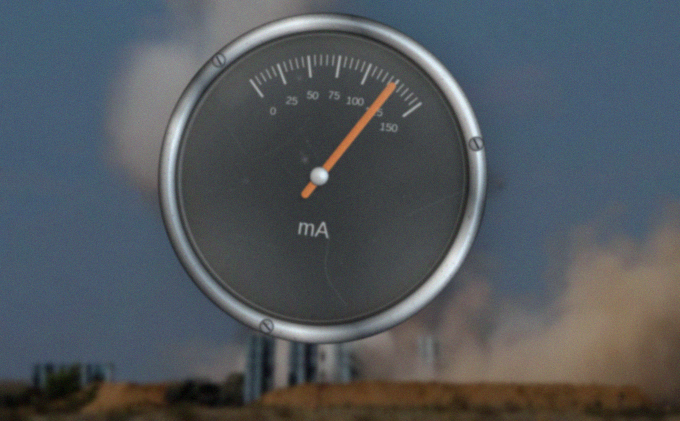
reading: value=125 unit=mA
